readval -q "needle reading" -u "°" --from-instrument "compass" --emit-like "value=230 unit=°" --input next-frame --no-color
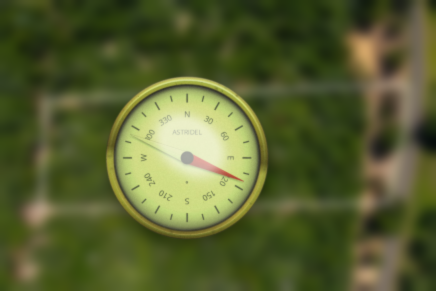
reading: value=112.5 unit=°
